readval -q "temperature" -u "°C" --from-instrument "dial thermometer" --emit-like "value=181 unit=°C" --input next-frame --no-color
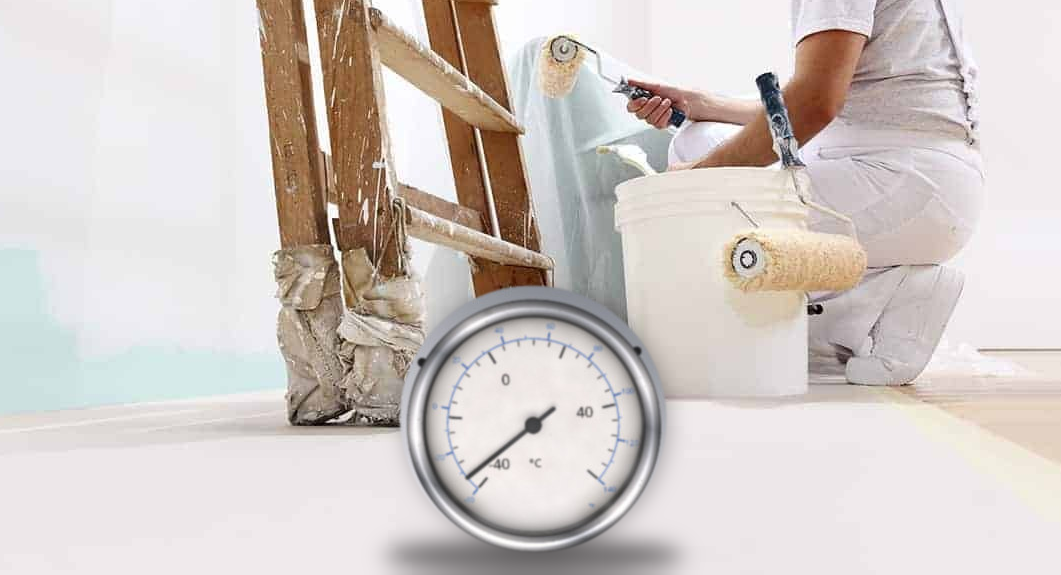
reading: value=-36 unit=°C
